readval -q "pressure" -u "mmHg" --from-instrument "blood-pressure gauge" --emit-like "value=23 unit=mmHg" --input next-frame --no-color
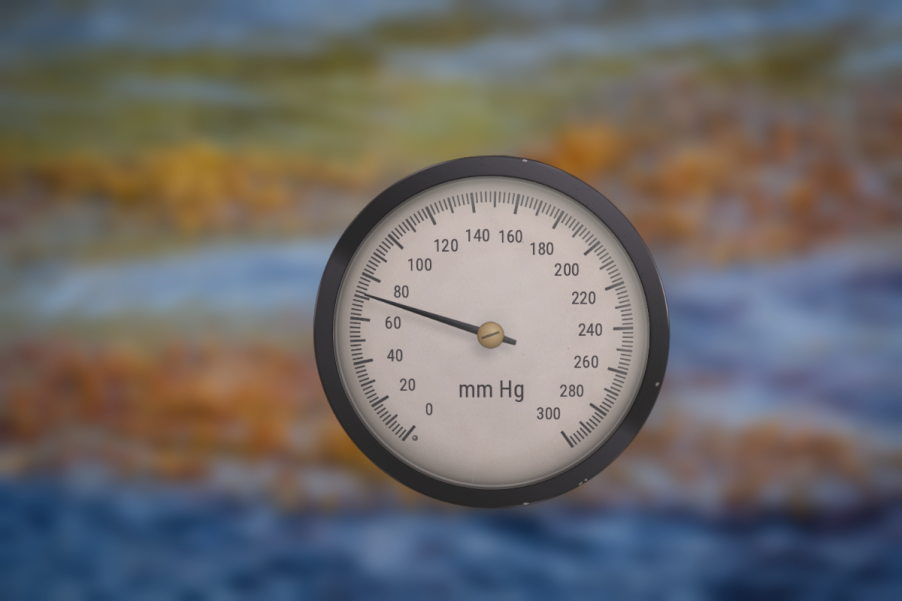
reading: value=72 unit=mmHg
